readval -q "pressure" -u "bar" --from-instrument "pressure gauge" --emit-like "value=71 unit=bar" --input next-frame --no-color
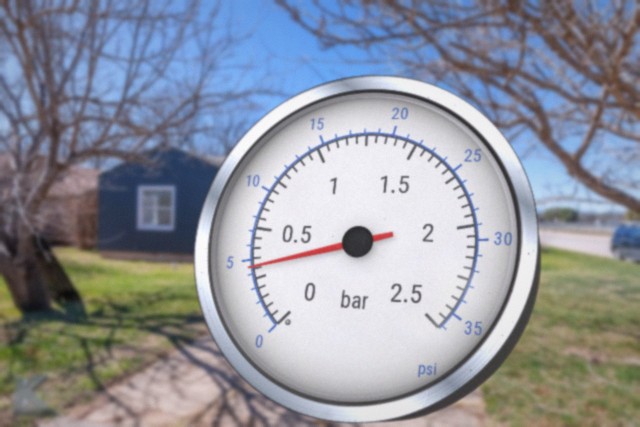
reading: value=0.3 unit=bar
